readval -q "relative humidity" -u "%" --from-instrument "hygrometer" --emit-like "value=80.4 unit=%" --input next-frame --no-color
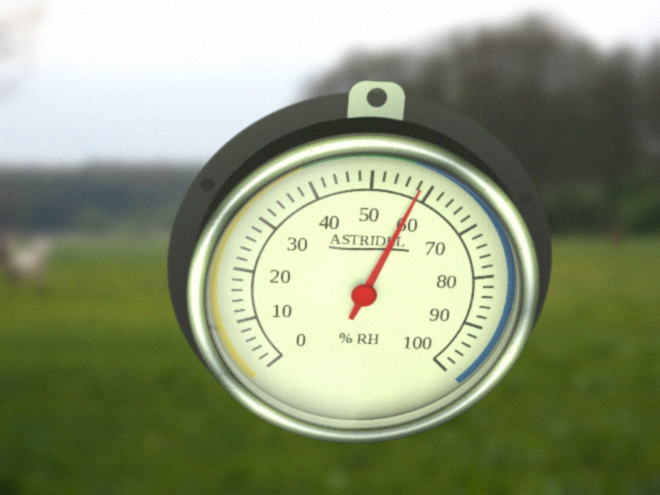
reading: value=58 unit=%
